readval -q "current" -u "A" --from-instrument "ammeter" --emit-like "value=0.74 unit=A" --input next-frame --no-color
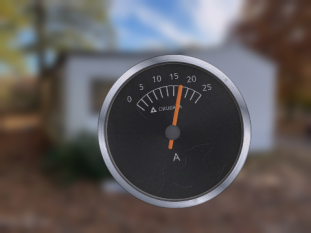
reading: value=17.5 unit=A
